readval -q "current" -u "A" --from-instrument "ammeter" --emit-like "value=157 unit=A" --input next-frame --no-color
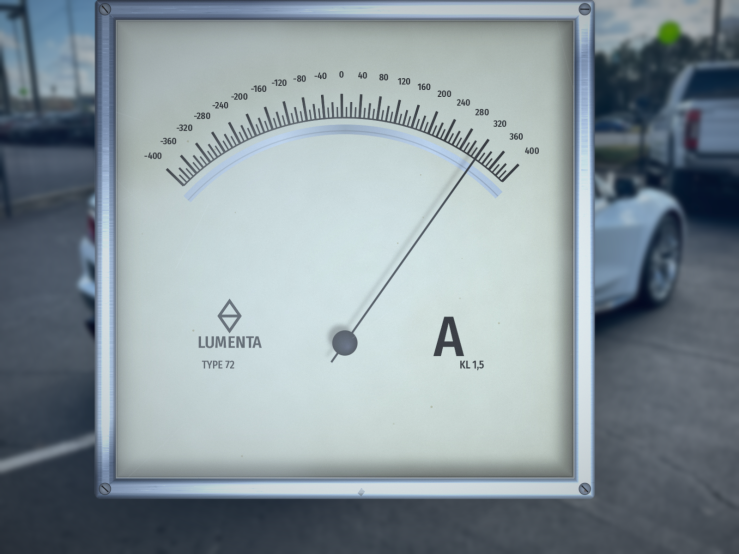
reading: value=320 unit=A
